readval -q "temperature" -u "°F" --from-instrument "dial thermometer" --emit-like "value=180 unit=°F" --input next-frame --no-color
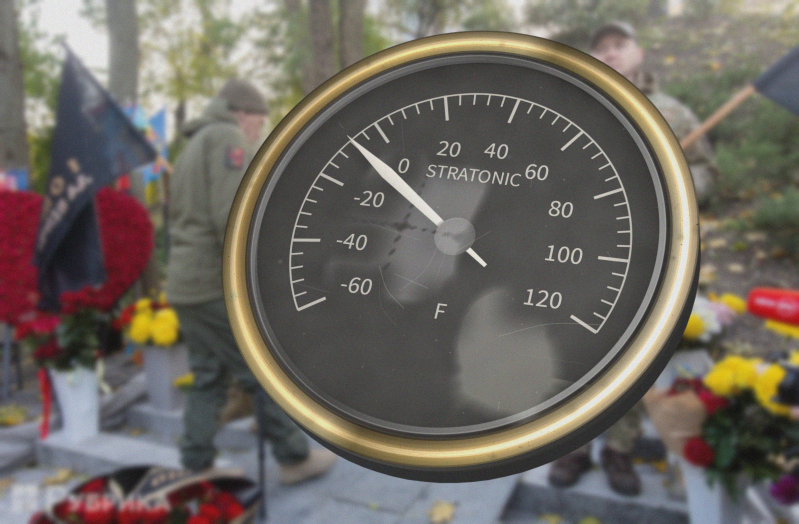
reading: value=-8 unit=°F
